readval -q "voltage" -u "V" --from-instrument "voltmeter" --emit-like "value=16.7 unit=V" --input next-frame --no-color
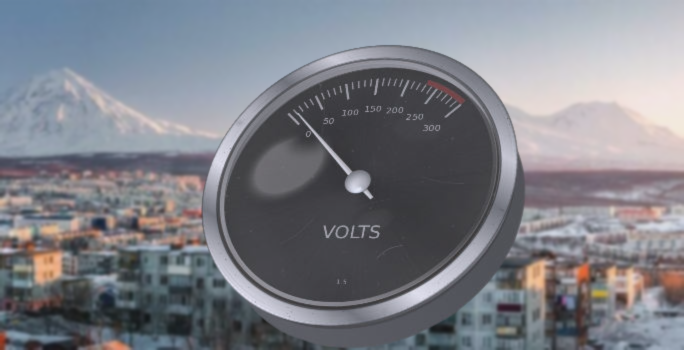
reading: value=10 unit=V
